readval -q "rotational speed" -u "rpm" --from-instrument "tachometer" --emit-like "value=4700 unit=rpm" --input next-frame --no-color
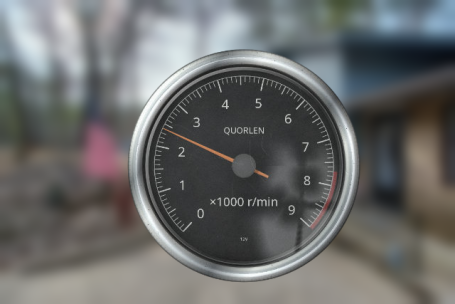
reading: value=2400 unit=rpm
